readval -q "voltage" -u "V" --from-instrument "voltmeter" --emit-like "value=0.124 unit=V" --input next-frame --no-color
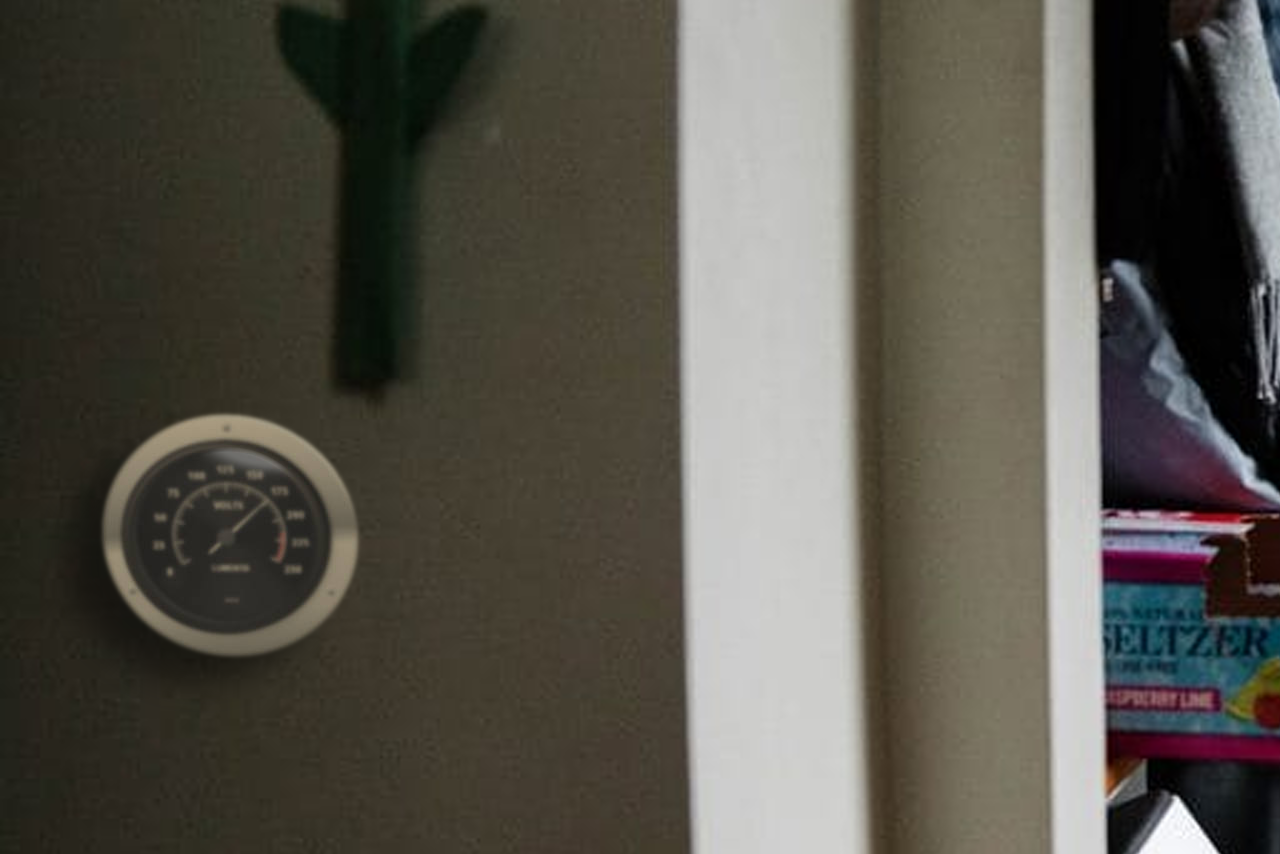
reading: value=175 unit=V
